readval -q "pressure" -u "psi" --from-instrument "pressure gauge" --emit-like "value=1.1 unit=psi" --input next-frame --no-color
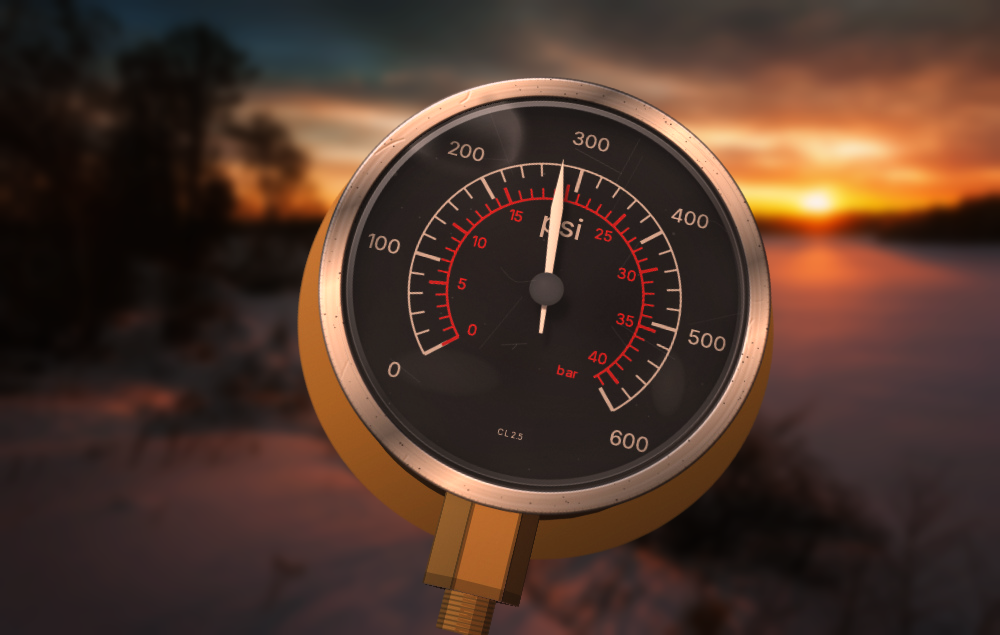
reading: value=280 unit=psi
